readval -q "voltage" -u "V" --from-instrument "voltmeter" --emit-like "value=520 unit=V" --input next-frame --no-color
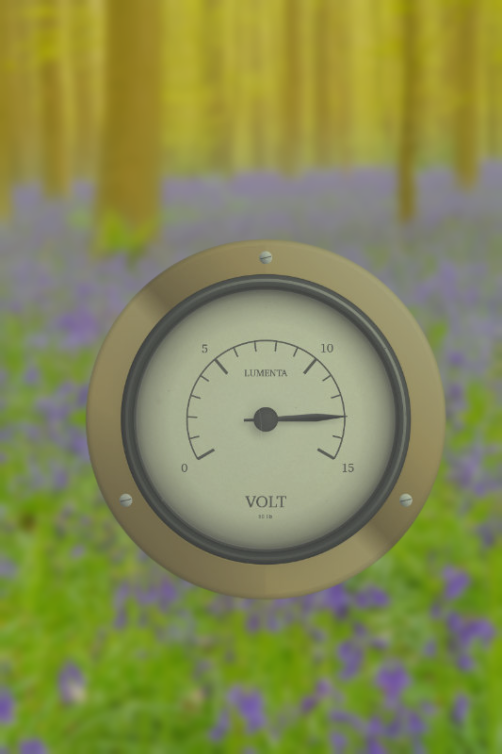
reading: value=13 unit=V
